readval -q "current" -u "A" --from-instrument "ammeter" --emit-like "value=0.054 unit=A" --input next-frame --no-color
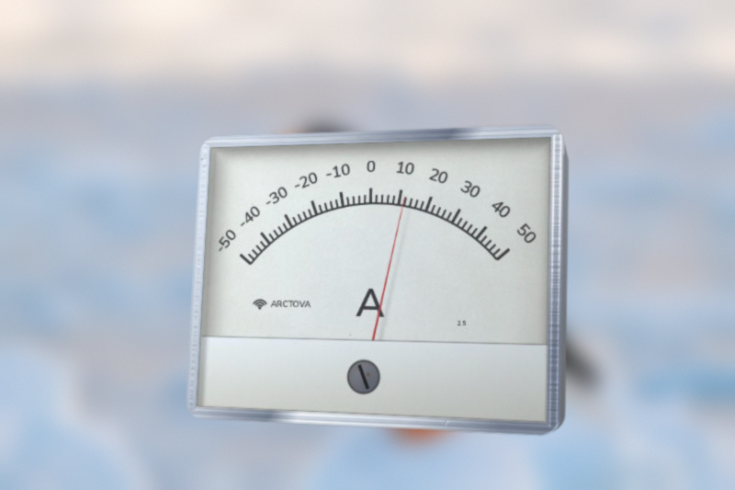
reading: value=12 unit=A
